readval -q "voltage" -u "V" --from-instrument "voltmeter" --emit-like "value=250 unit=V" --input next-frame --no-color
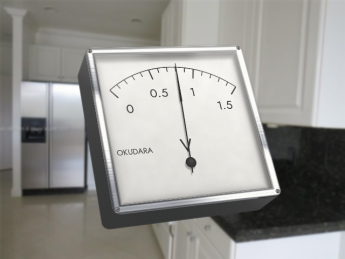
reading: value=0.8 unit=V
